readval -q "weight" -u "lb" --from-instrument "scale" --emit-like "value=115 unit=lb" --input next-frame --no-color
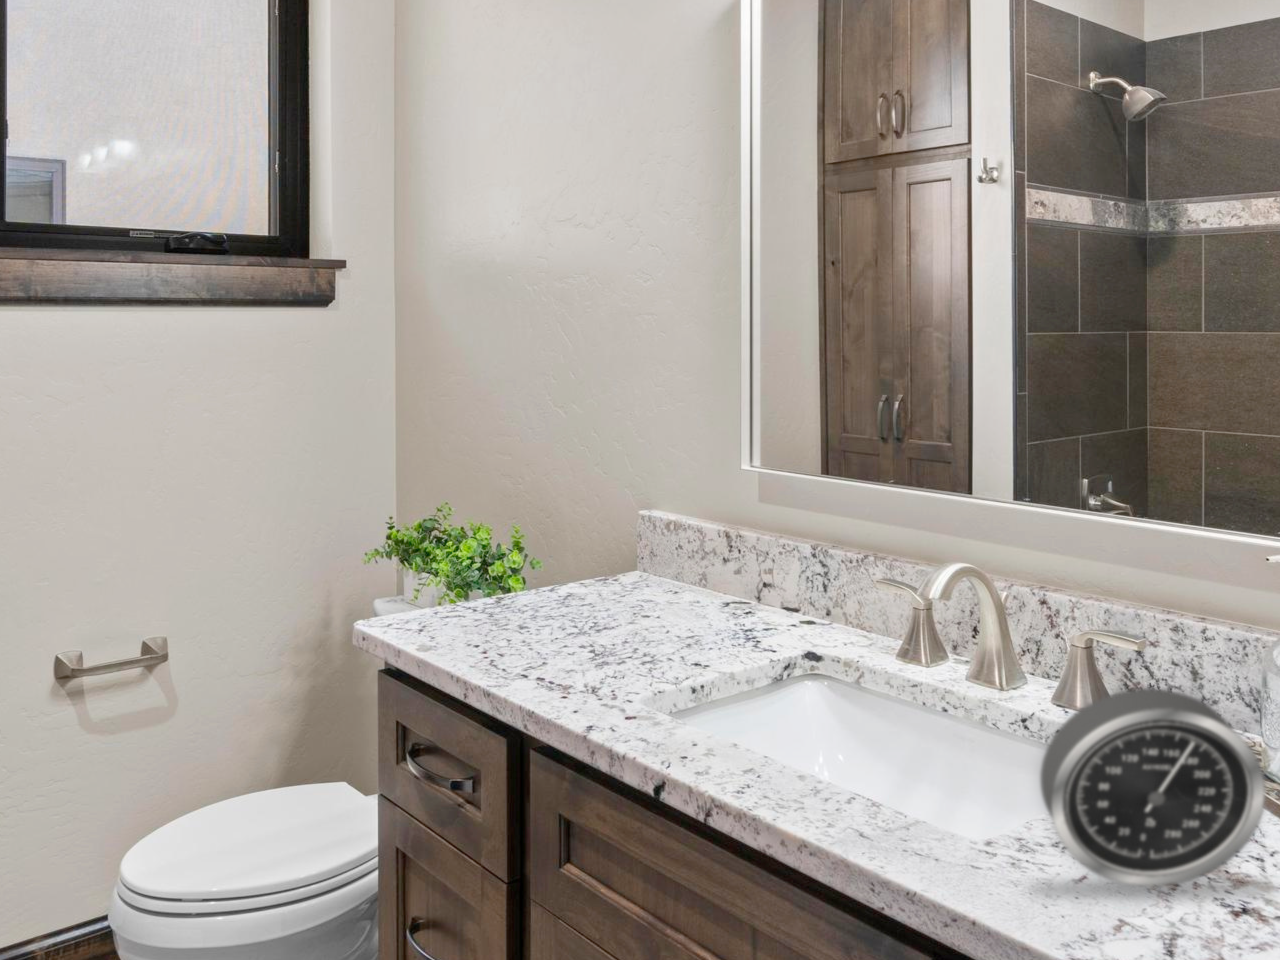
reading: value=170 unit=lb
